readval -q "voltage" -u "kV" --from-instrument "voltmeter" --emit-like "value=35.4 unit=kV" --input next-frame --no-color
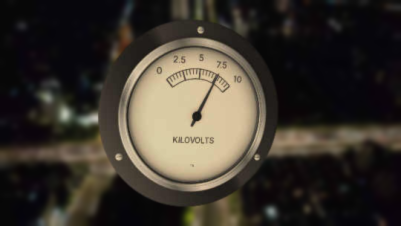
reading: value=7.5 unit=kV
